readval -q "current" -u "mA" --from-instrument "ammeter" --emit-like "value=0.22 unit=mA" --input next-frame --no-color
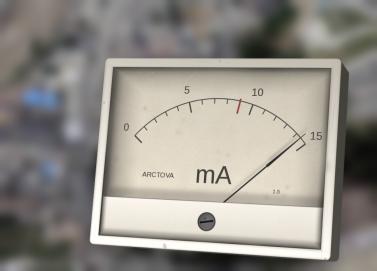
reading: value=14.5 unit=mA
